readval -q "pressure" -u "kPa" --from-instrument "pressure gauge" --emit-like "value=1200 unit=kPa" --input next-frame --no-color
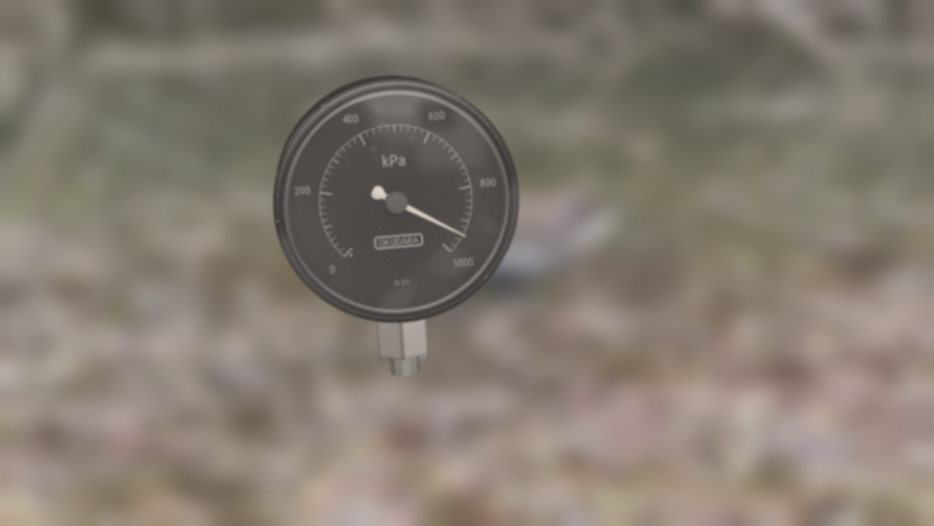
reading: value=940 unit=kPa
